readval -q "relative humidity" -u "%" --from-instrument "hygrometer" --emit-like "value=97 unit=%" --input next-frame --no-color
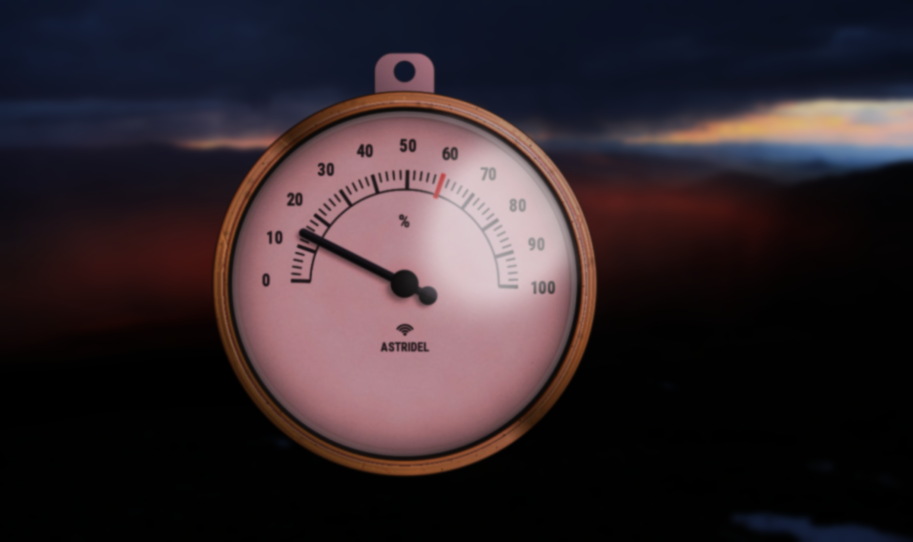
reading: value=14 unit=%
